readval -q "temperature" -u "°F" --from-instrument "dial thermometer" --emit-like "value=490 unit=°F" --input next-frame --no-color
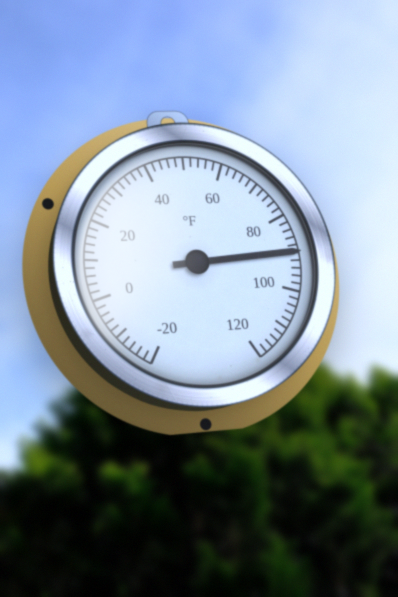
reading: value=90 unit=°F
